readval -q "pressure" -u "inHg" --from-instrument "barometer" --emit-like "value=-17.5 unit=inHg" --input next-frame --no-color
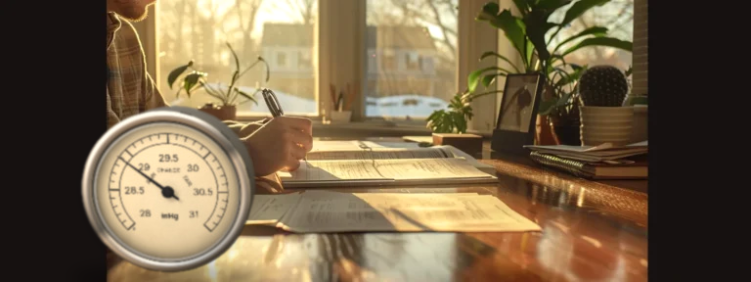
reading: value=28.9 unit=inHg
